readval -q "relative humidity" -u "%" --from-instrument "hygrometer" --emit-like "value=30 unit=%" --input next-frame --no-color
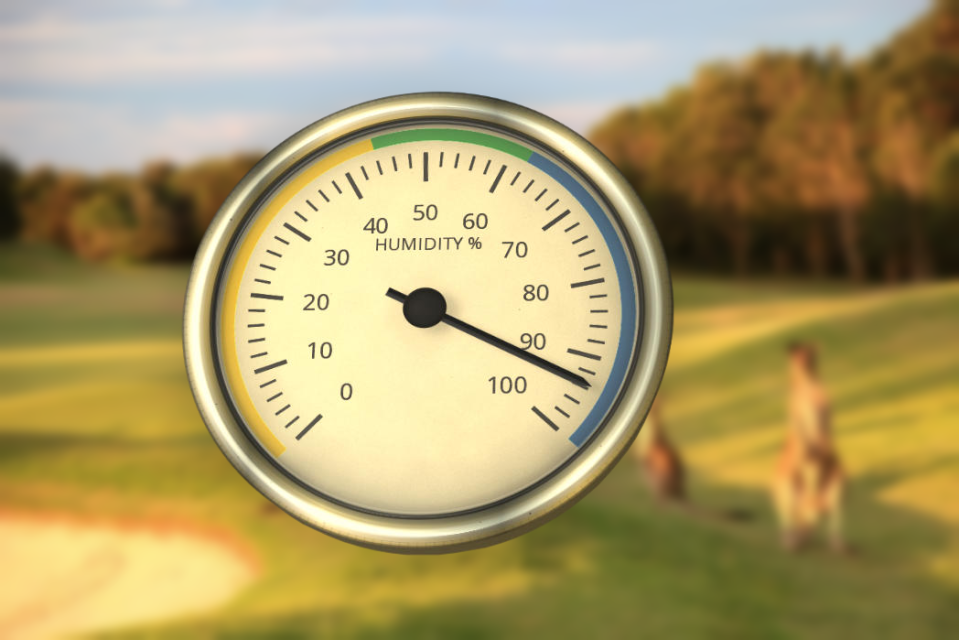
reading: value=94 unit=%
